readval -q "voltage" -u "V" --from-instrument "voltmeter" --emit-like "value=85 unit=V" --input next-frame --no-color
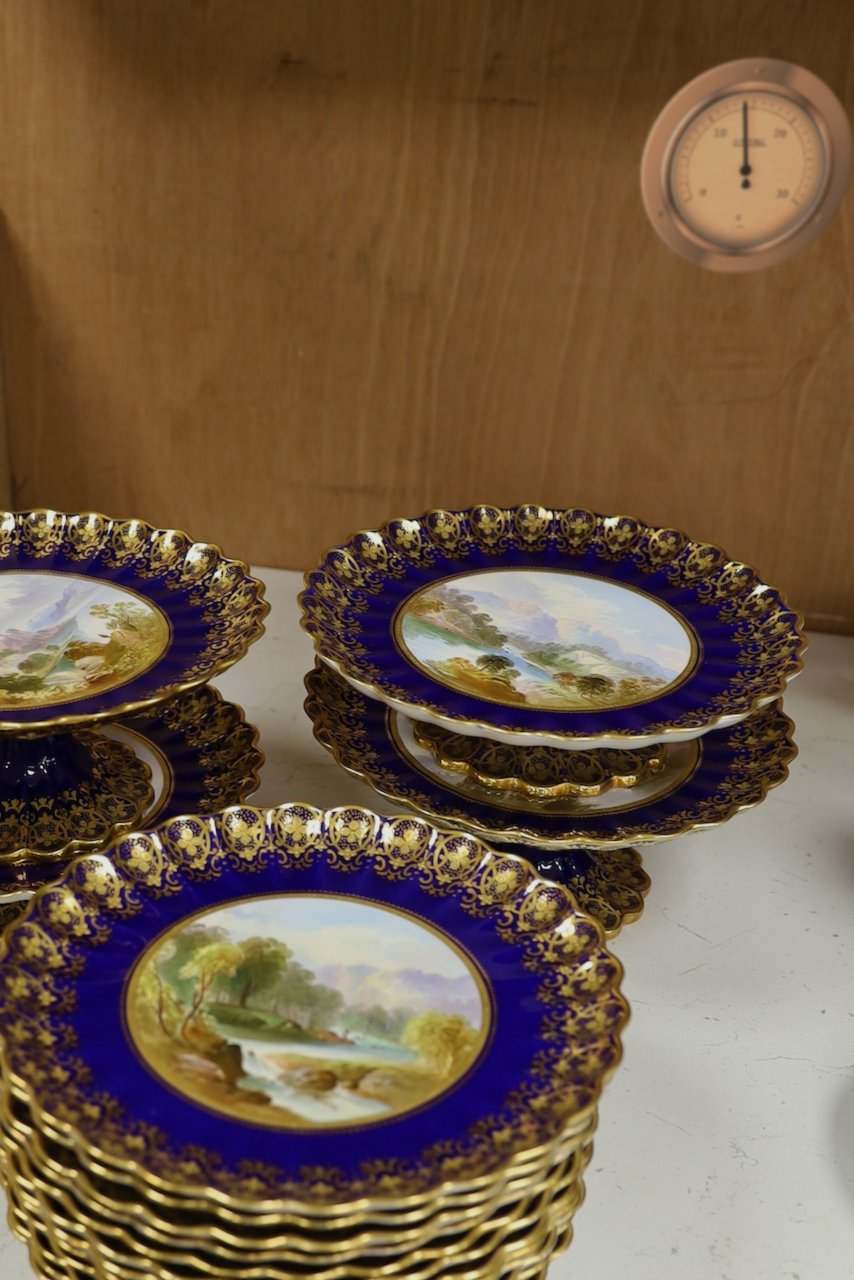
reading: value=14 unit=V
